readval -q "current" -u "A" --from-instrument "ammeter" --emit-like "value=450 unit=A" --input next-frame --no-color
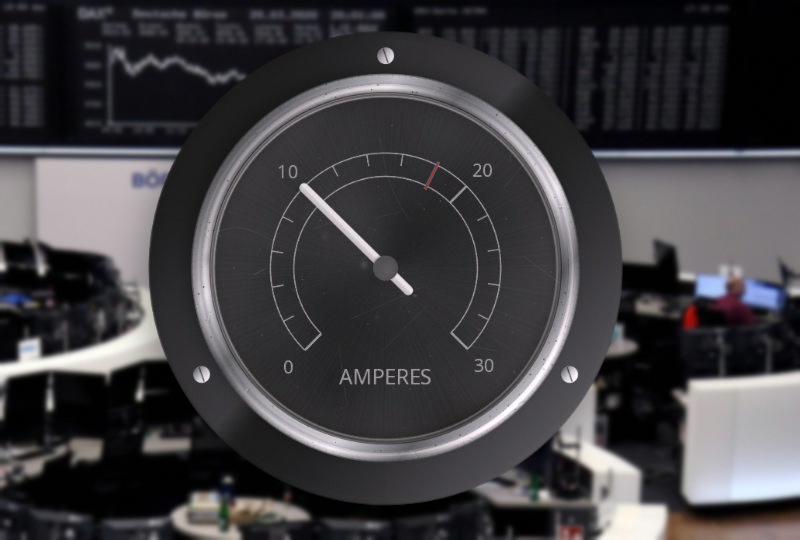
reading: value=10 unit=A
